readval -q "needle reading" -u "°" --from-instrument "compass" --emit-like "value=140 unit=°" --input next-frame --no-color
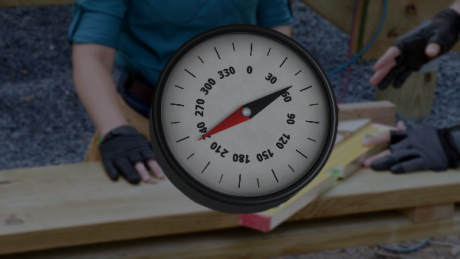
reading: value=232.5 unit=°
